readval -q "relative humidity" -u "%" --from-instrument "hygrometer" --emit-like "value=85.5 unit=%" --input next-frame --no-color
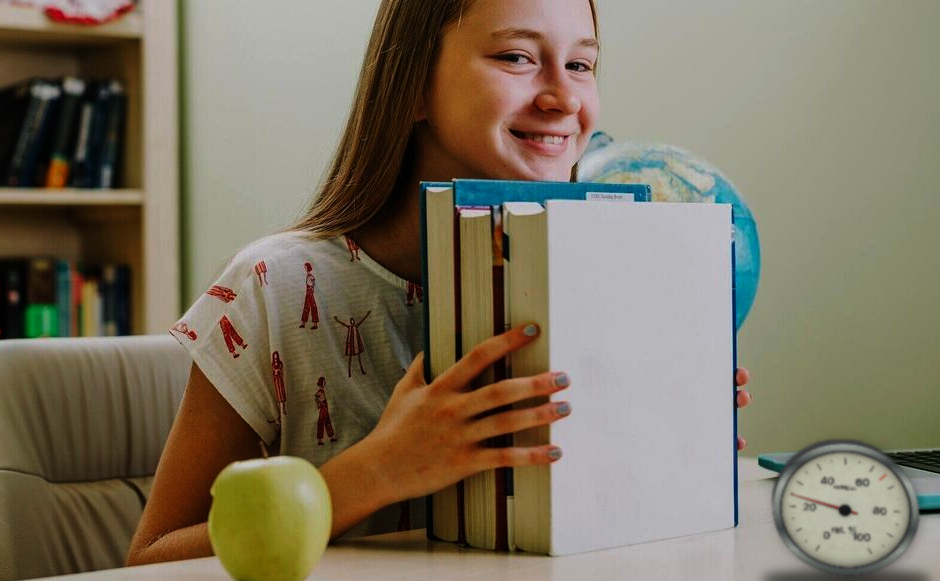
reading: value=25 unit=%
